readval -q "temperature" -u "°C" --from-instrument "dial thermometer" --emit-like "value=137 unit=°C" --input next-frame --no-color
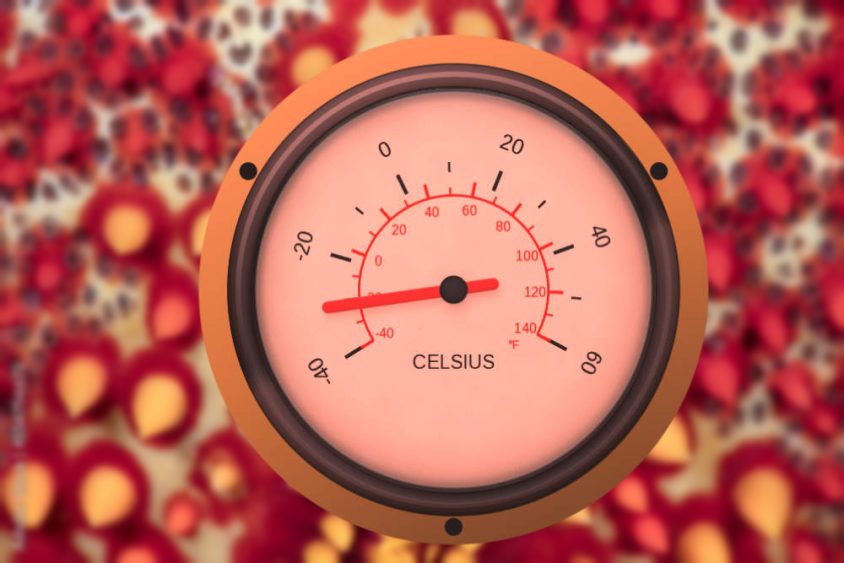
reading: value=-30 unit=°C
